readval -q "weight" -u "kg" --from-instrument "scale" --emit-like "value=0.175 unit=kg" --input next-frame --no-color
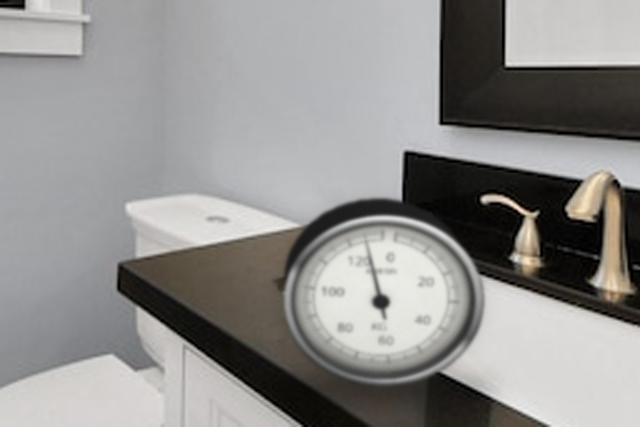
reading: value=125 unit=kg
